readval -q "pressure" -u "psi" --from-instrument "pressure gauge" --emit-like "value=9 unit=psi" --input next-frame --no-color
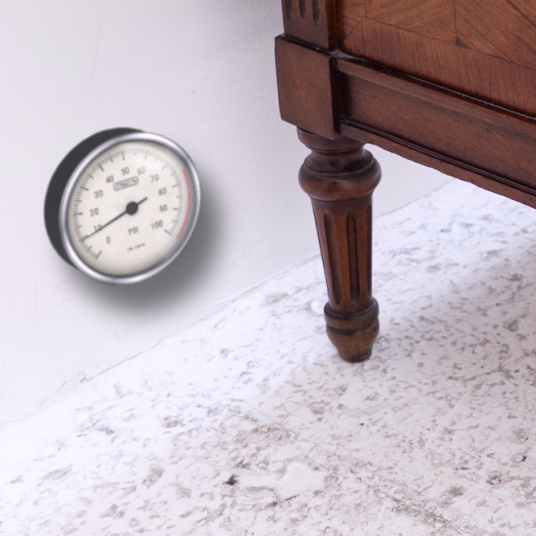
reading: value=10 unit=psi
